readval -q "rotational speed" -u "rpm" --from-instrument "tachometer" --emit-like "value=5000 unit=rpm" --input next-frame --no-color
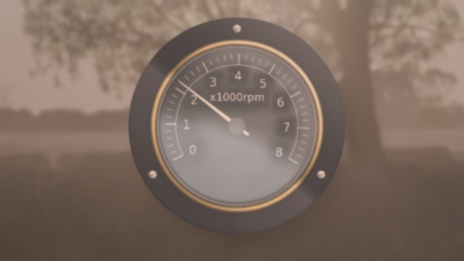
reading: value=2200 unit=rpm
